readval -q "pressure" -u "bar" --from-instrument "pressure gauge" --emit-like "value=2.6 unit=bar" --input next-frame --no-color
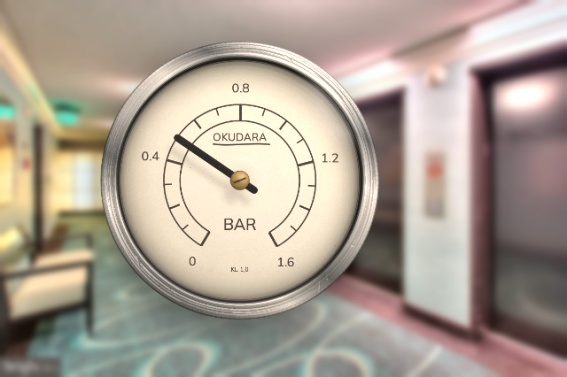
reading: value=0.5 unit=bar
